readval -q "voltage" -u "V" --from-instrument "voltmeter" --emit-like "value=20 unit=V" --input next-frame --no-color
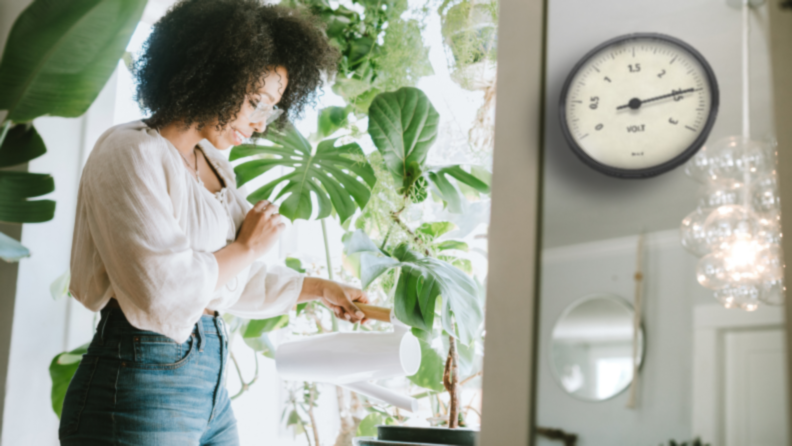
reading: value=2.5 unit=V
